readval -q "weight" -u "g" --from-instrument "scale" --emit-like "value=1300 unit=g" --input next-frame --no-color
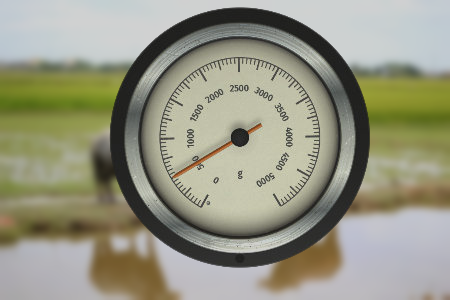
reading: value=500 unit=g
